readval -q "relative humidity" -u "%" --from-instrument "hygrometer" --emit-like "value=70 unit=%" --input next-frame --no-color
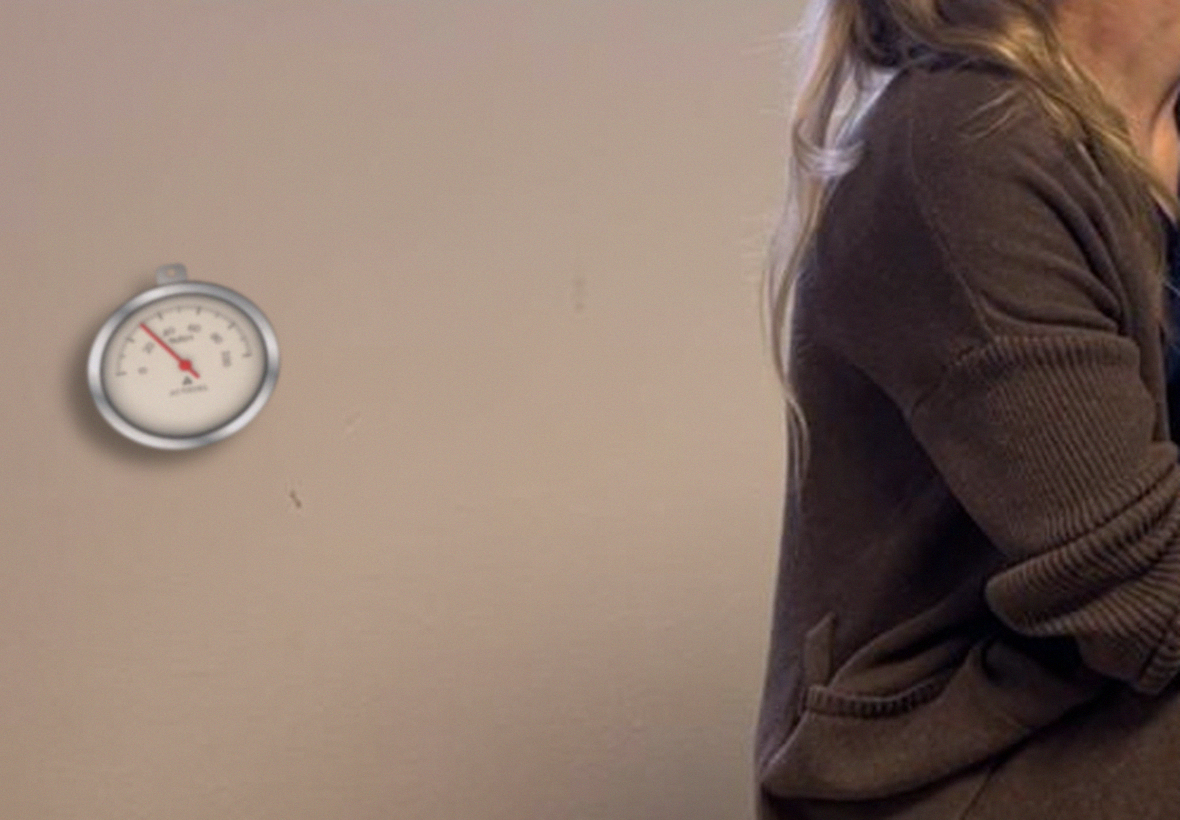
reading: value=30 unit=%
